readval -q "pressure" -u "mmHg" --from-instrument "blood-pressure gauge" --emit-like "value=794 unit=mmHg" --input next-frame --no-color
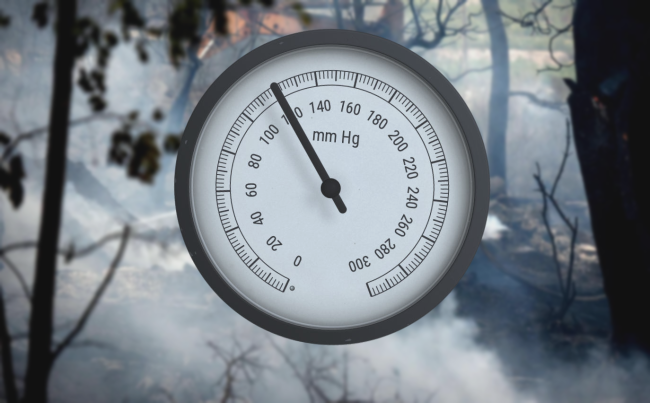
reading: value=120 unit=mmHg
